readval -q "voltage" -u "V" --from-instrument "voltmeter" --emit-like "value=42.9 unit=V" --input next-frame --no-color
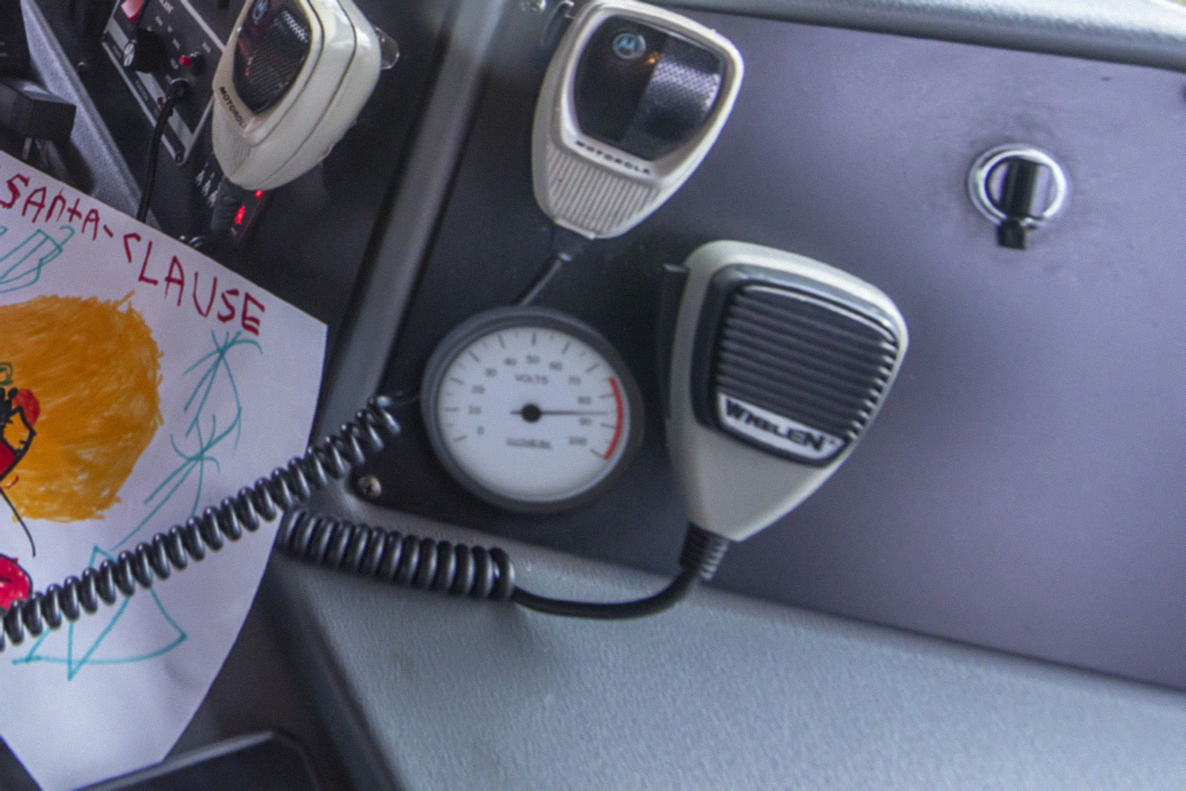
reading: value=85 unit=V
